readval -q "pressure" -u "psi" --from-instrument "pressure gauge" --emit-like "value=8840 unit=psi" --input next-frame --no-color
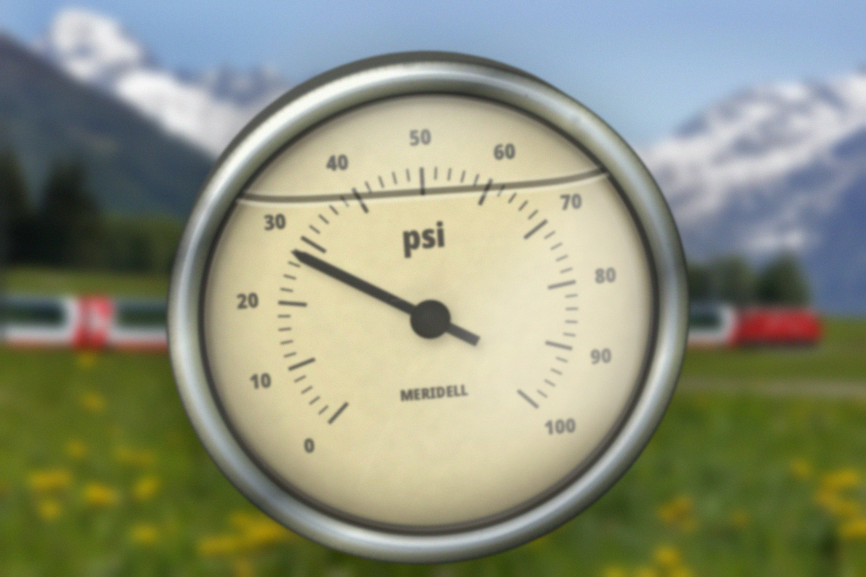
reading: value=28 unit=psi
